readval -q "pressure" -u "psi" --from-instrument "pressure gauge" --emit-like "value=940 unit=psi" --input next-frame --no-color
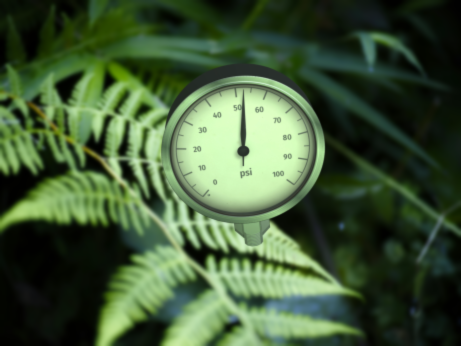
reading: value=52.5 unit=psi
